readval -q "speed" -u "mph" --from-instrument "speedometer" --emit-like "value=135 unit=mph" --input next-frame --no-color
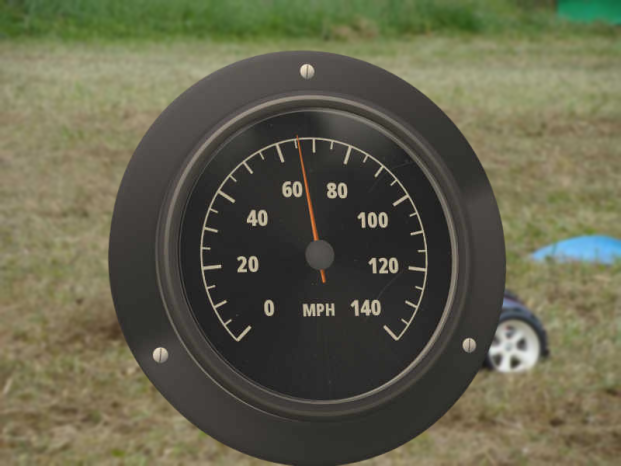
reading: value=65 unit=mph
